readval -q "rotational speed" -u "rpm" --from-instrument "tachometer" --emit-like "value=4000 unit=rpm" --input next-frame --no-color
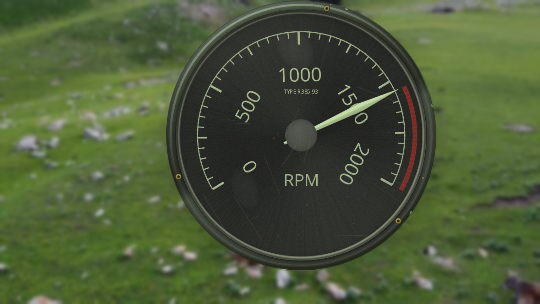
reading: value=1550 unit=rpm
